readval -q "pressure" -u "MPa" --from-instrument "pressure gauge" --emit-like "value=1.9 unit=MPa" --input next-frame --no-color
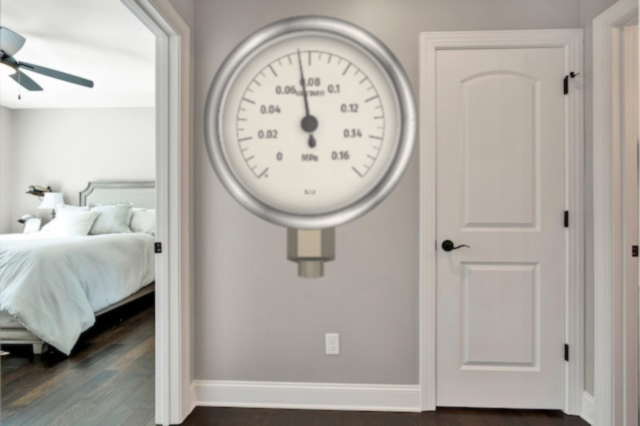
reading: value=0.075 unit=MPa
